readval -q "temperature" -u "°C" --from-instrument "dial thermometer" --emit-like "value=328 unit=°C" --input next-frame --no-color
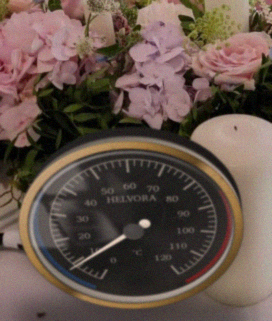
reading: value=10 unit=°C
